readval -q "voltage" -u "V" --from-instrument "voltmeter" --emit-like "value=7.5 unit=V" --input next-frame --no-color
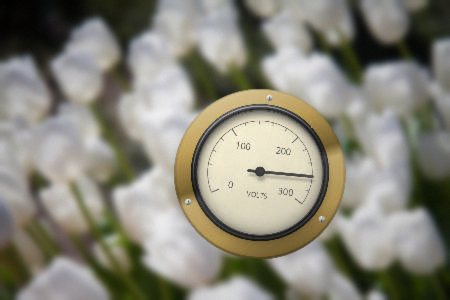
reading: value=260 unit=V
